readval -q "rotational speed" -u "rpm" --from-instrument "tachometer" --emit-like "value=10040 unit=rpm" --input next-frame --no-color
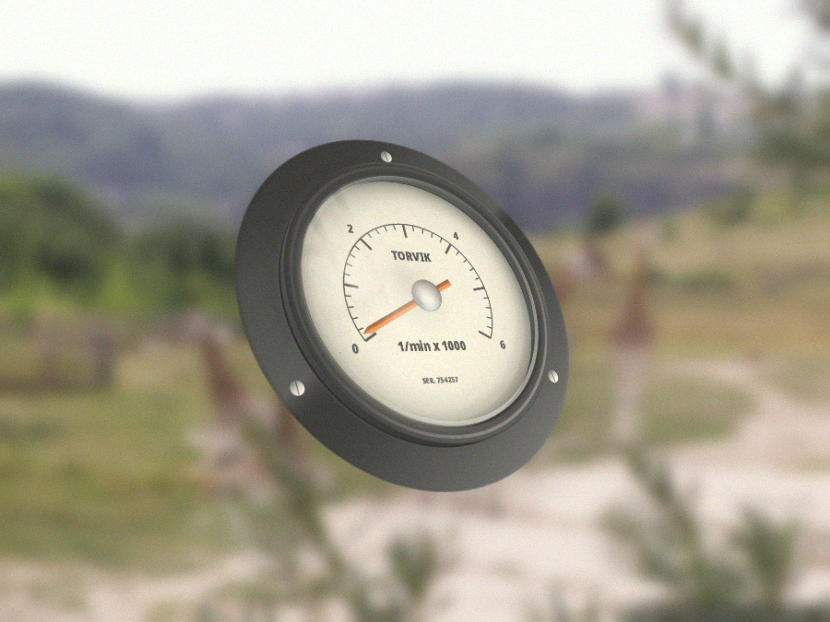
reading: value=100 unit=rpm
